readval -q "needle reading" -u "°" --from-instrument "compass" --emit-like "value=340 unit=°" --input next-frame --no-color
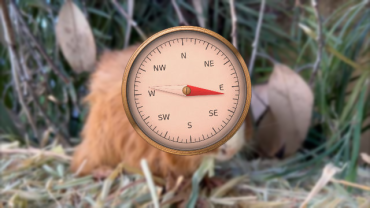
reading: value=100 unit=°
